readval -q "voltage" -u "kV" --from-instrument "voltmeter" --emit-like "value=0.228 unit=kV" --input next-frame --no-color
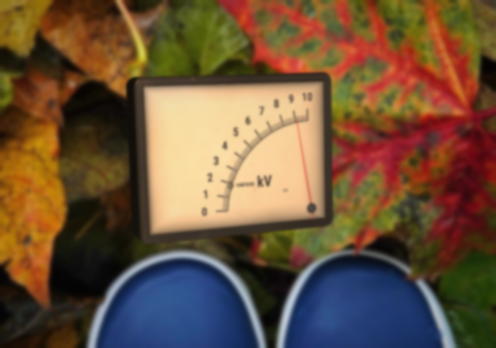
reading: value=9 unit=kV
